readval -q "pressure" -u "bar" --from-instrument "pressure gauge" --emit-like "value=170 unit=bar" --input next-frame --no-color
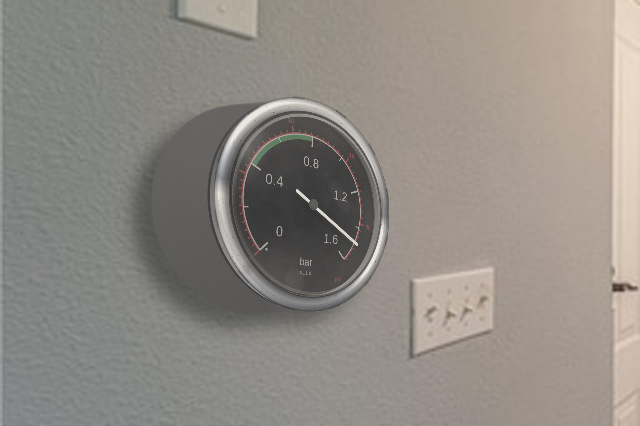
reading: value=1.5 unit=bar
